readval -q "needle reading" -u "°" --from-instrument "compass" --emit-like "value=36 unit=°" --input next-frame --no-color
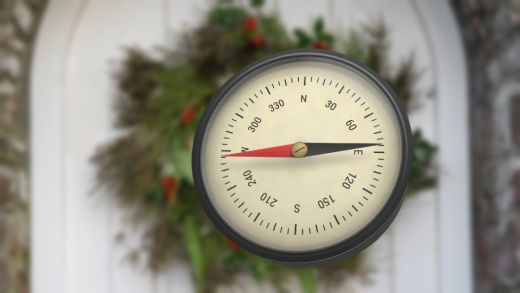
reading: value=265 unit=°
